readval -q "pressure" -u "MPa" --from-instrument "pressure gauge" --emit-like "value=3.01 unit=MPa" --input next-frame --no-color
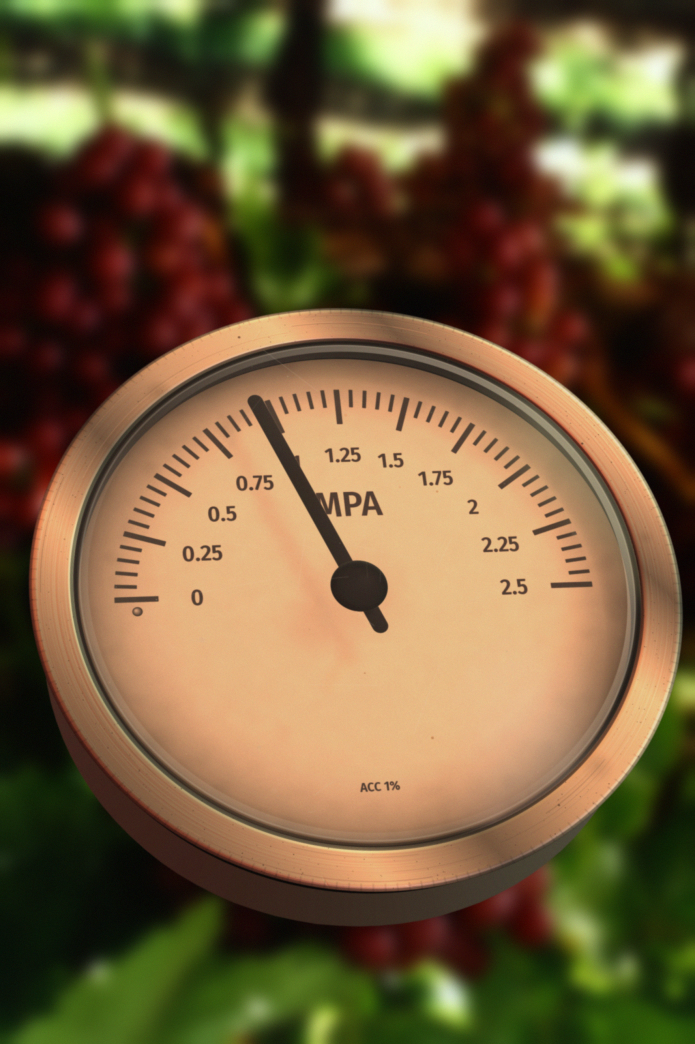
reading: value=0.95 unit=MPa
